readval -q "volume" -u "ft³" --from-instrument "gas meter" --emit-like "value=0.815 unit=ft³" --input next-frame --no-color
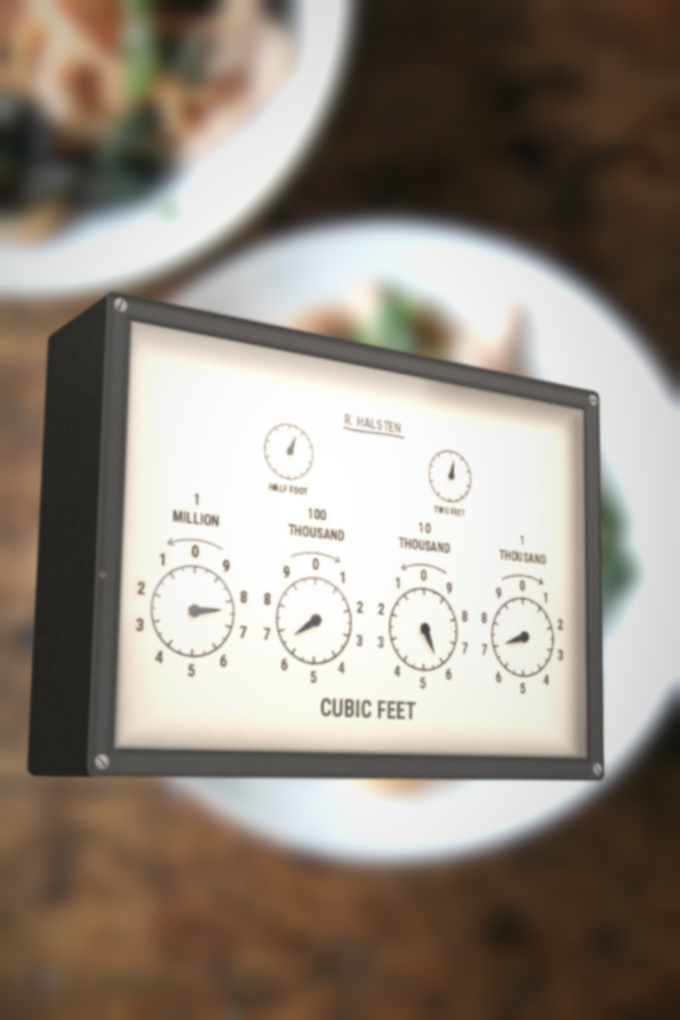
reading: value=765700 unit=ft³
